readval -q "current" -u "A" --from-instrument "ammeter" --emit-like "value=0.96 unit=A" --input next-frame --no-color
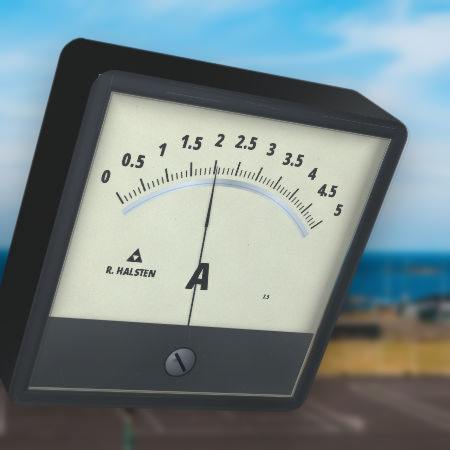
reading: value=2 unit=A
